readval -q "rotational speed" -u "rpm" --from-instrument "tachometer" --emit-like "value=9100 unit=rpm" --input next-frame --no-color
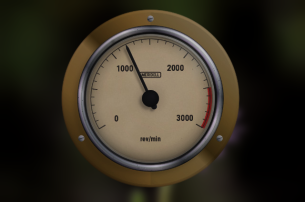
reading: value=1200 unit=rpm
